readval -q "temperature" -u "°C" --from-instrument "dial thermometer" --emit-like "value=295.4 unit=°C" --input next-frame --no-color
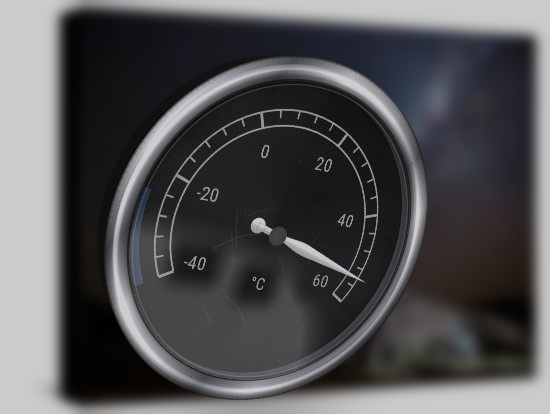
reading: value=54 unit=°C
